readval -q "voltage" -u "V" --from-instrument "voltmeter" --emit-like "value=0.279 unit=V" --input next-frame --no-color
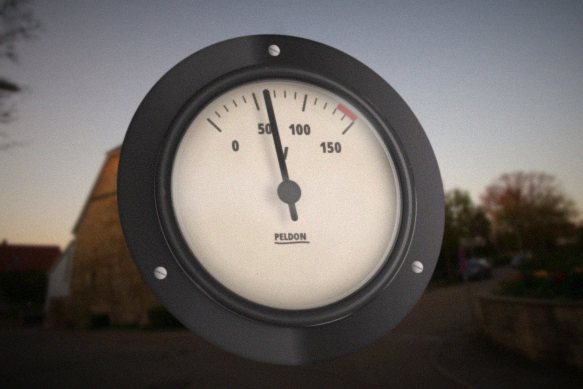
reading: value=60 unit=V
